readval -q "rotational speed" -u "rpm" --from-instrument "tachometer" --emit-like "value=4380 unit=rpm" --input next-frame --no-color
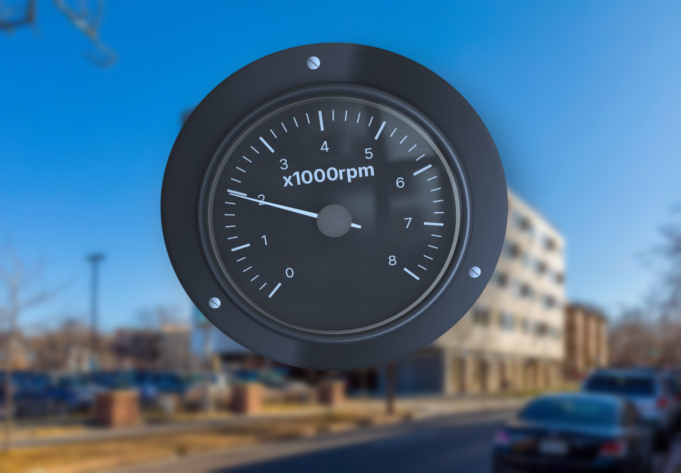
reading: value=2000 unit=rpm
